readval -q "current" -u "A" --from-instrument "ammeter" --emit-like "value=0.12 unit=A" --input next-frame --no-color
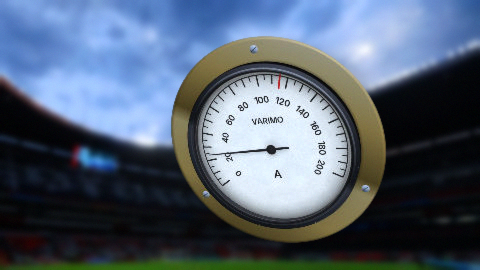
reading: value=25 unit=A
